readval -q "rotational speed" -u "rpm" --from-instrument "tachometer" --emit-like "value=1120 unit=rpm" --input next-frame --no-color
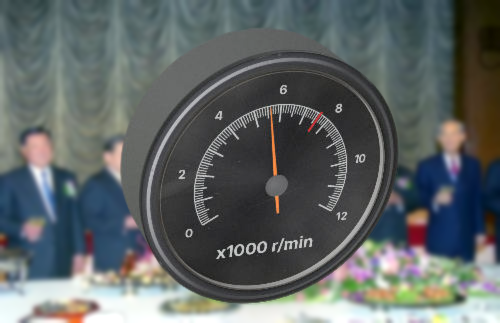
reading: value=5500 unit=rpm
